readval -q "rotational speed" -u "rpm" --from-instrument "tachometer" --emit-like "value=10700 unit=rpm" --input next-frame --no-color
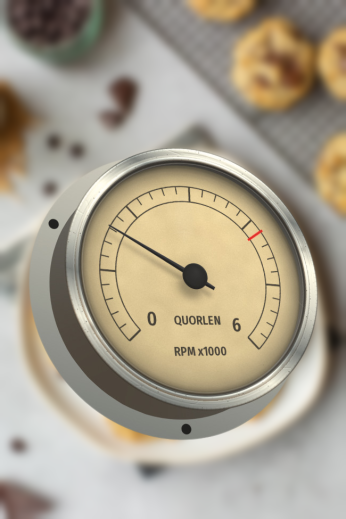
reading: value=1600 unit=rpm
